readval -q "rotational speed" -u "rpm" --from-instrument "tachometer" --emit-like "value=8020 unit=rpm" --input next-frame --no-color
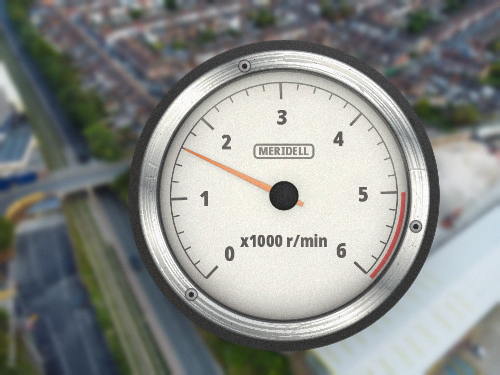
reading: value=1600 unit=rpm
